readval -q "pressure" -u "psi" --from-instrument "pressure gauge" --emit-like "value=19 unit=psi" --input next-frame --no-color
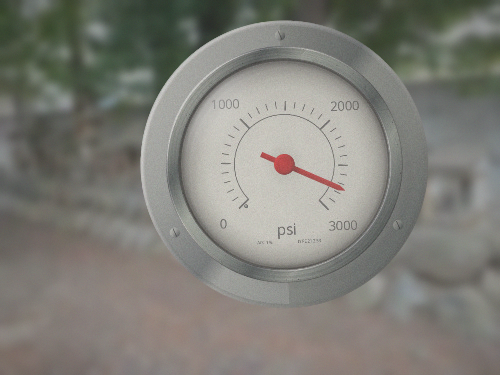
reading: value=2750 unit=psi
